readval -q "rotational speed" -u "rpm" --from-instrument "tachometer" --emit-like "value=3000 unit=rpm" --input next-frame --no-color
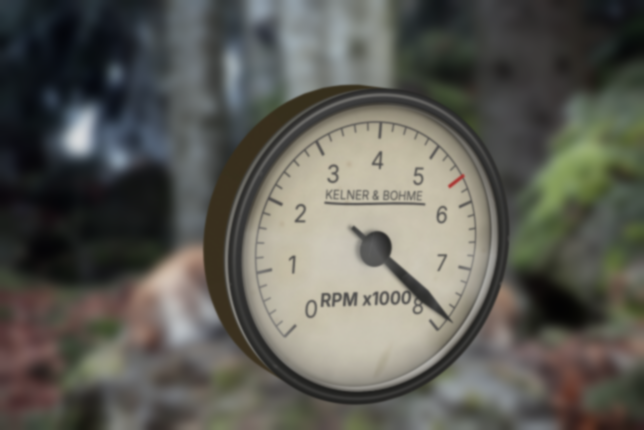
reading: value=7800 unit=rpm
